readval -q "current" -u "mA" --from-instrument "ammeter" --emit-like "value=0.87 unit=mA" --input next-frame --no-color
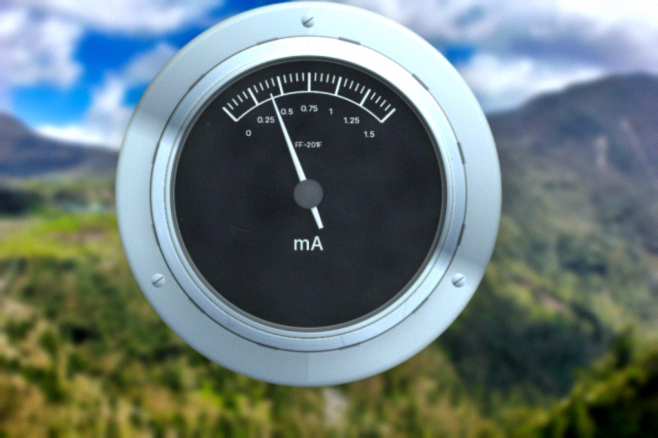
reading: value=0.4 unit=mA
